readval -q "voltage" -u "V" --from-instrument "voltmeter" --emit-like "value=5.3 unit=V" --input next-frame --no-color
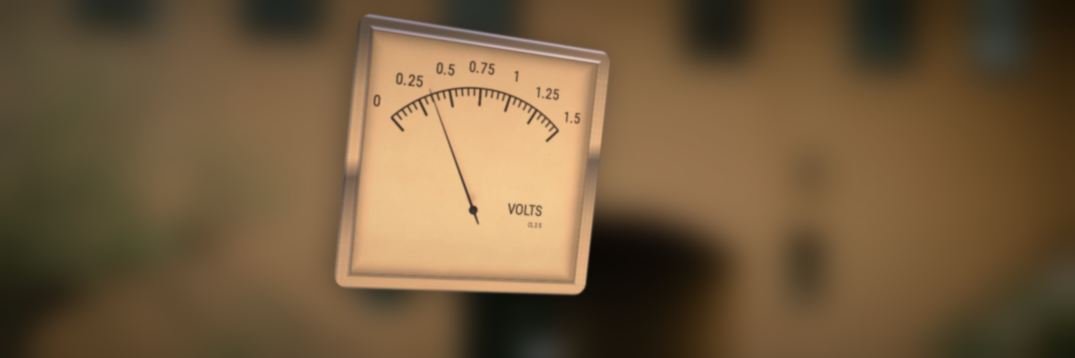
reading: value=0.35 unit=V
